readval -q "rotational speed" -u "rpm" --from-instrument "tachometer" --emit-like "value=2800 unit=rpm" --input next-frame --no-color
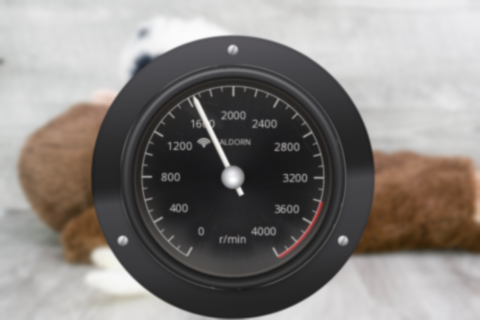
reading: value=1650 unit=rpm
